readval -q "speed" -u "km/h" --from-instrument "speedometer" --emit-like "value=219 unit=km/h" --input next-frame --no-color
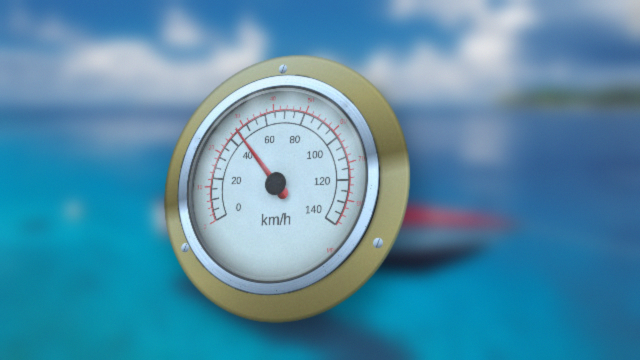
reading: value=45 unit=km/h
